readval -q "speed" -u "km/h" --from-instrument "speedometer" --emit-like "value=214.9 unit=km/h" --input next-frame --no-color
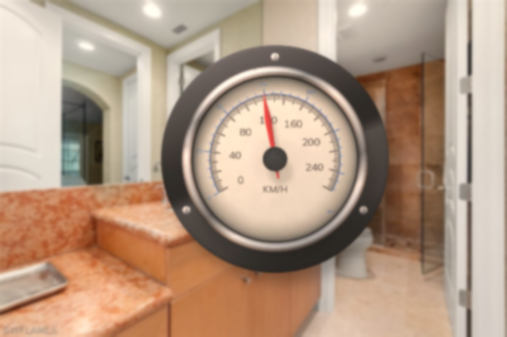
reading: value=120 unit=km/h
